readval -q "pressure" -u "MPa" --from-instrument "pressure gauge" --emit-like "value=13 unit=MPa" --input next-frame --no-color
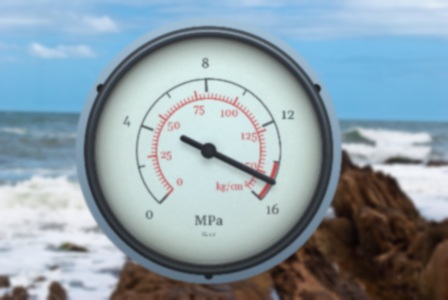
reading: value=15 unit=MPa
